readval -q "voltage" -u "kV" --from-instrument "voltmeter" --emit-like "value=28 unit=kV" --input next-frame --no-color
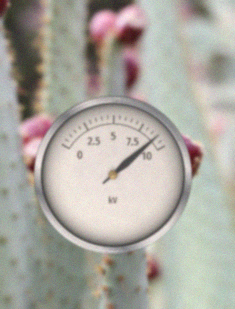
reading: value=9 unit=kV
